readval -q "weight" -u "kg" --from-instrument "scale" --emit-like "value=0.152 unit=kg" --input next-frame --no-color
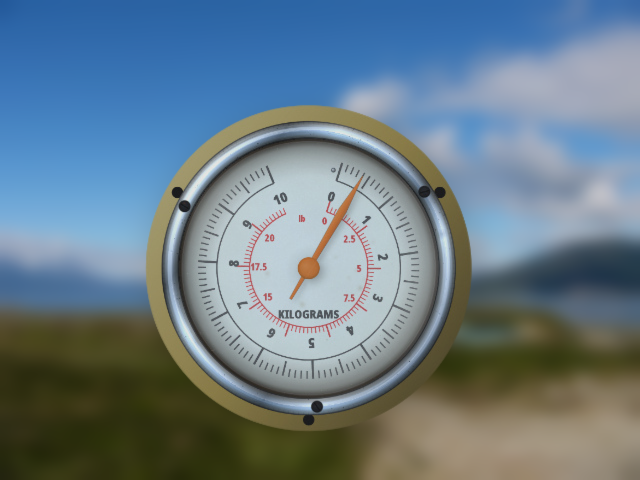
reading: value=0.4 unit=kg
